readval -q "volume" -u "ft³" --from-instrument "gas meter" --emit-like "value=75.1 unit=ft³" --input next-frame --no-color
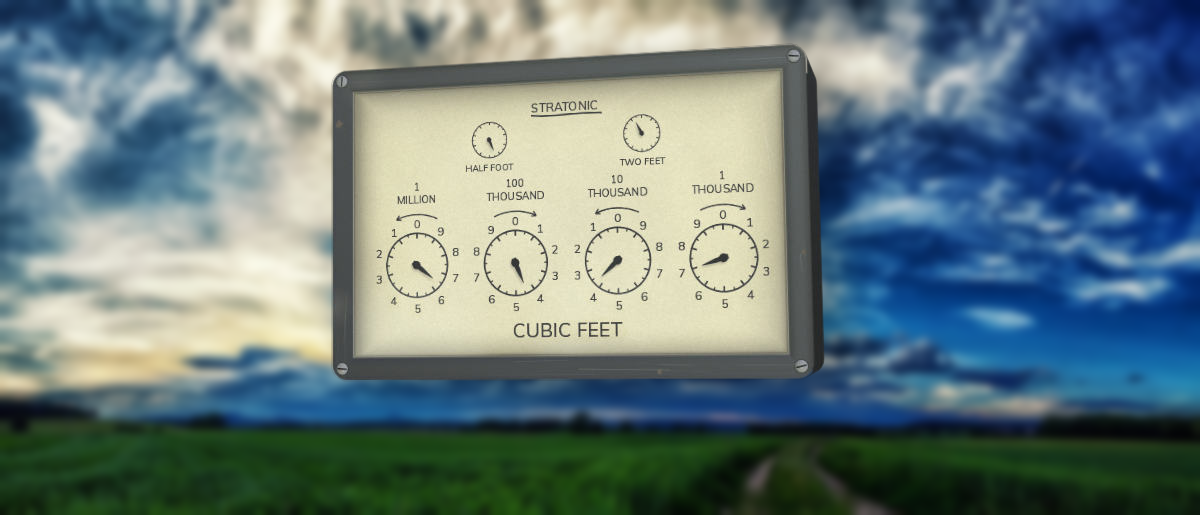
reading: value=643700 unit=ft³
